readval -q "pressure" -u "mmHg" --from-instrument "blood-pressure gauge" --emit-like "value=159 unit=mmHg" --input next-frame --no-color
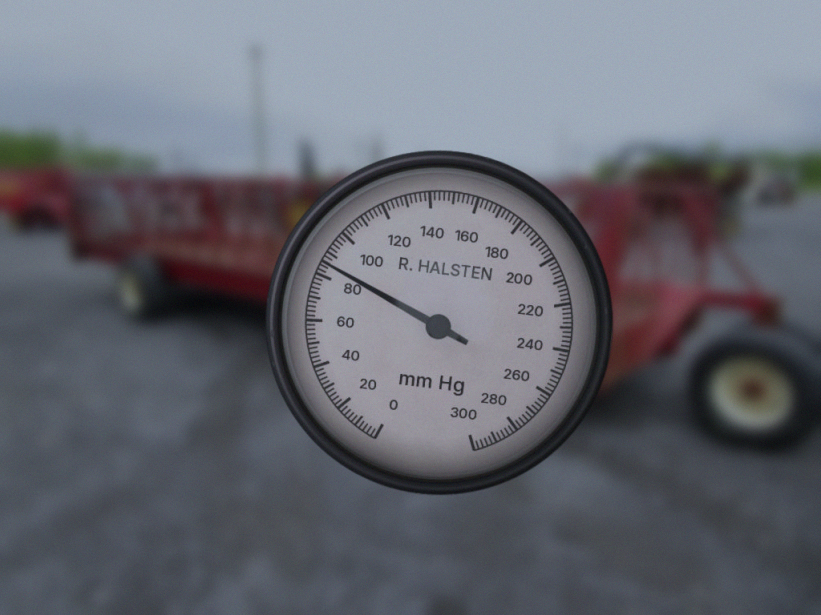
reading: value=86 unit=mmHg
